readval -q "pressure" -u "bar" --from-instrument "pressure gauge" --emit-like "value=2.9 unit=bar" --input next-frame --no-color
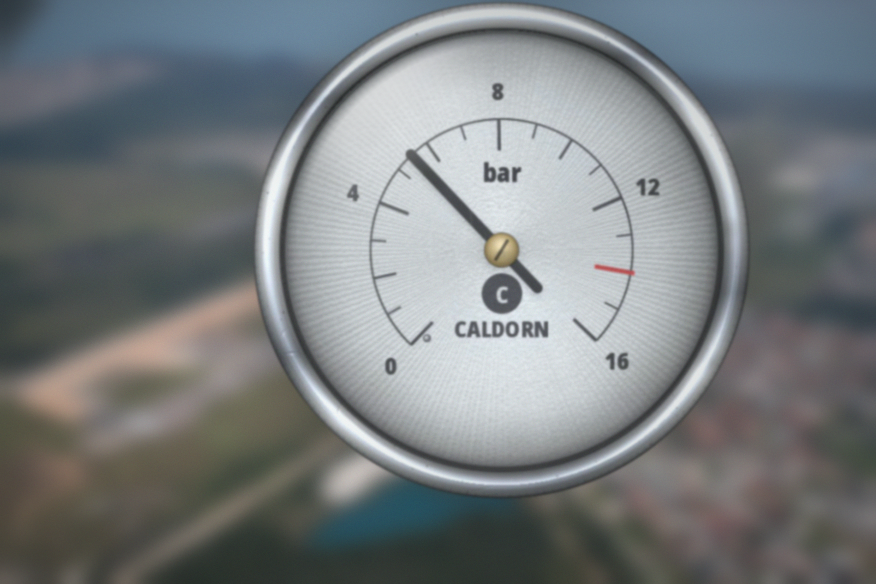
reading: value=5.5 unit=bar
